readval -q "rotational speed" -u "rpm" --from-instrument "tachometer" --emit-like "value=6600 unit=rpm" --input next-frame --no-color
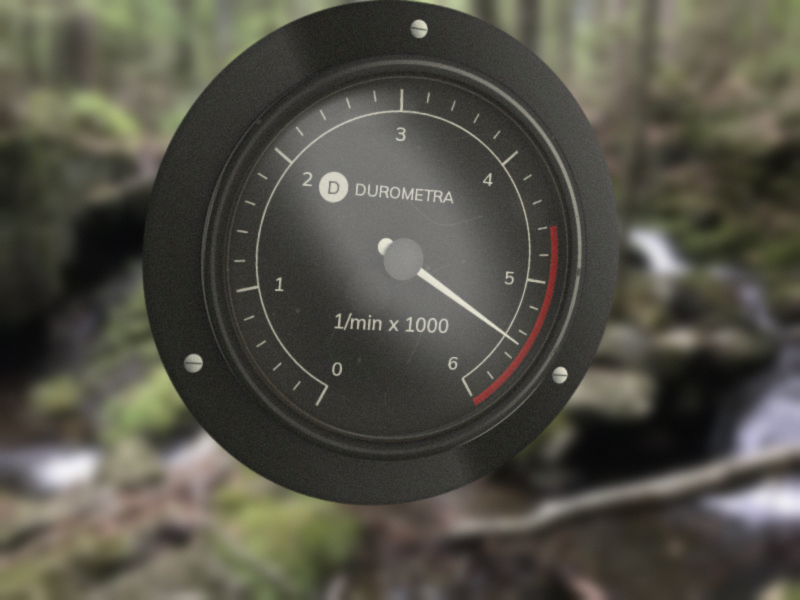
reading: value=5500 unit=rpm
